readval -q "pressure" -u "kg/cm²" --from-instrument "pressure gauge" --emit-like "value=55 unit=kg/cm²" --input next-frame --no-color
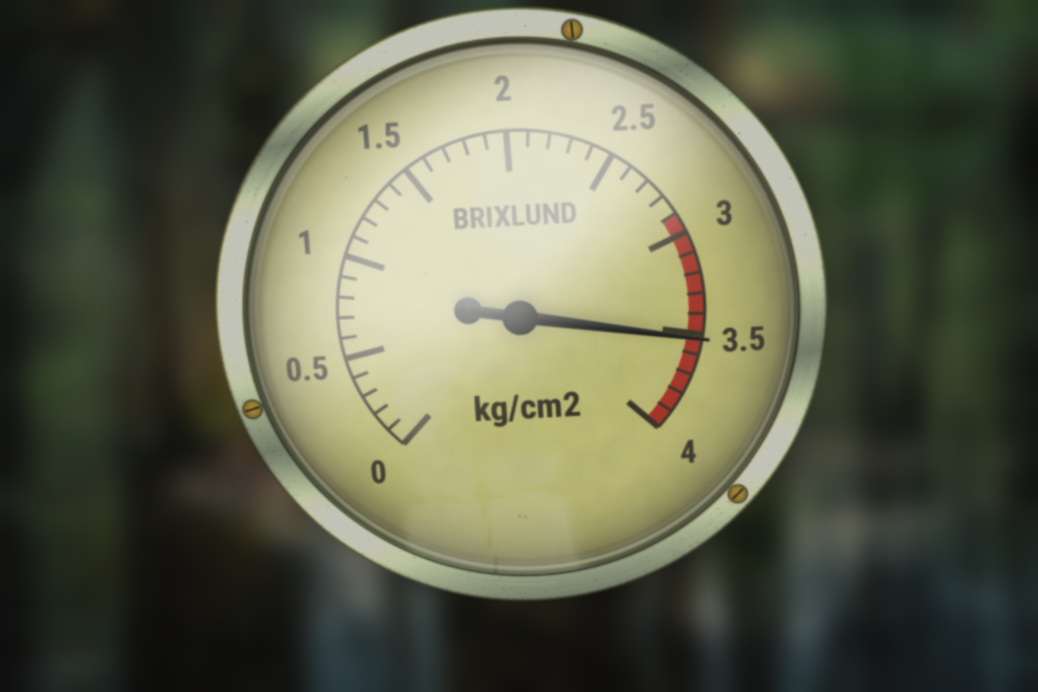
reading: value=3.5 unit=kg/cm²
